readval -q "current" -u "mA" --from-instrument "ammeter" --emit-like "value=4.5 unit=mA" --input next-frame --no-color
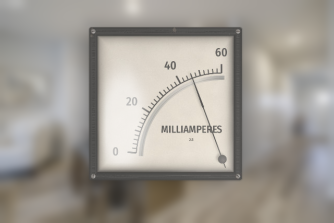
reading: value=46 unit=mA
